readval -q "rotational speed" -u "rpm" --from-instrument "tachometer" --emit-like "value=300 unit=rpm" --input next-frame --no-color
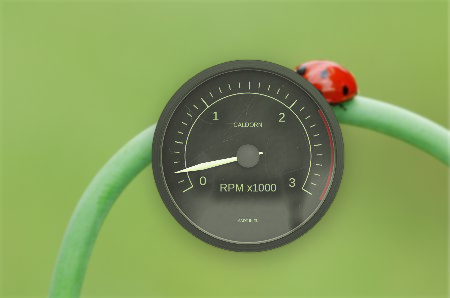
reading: value=200 unit=rpm
